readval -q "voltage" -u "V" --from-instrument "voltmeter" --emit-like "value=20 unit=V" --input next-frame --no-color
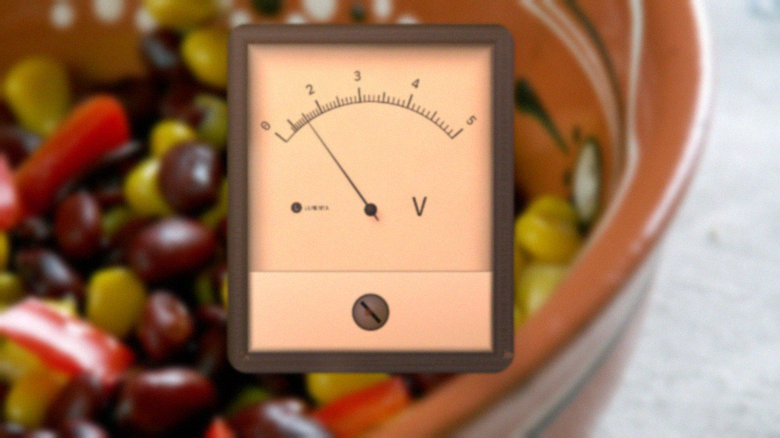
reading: value=1.5 unit=V
